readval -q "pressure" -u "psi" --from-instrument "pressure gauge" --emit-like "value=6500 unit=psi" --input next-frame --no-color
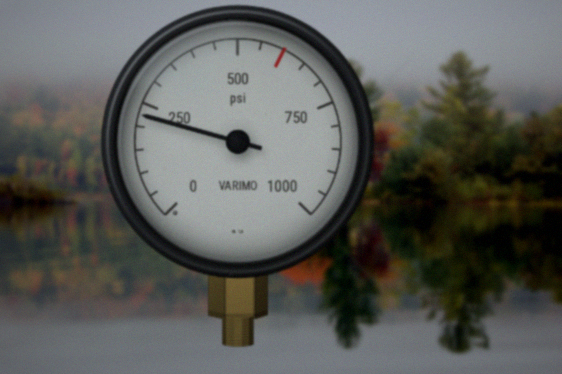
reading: value=225 unit=psi
